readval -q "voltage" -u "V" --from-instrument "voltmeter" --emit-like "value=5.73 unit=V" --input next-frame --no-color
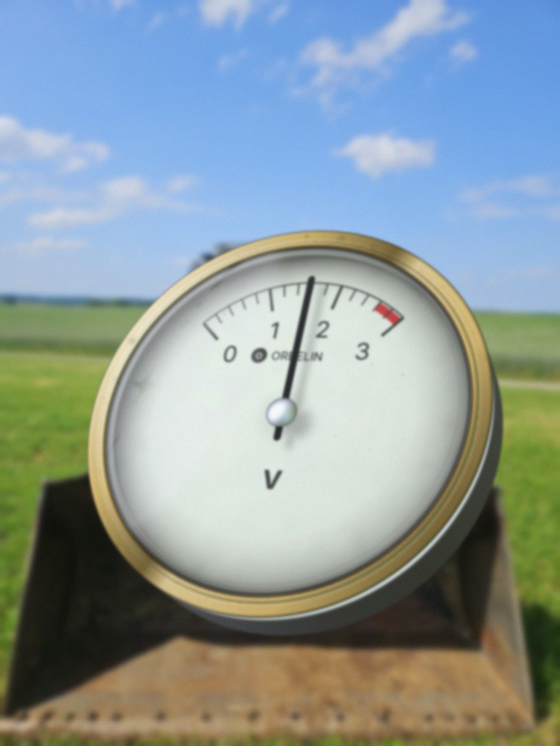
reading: value=1.6 unit=V
